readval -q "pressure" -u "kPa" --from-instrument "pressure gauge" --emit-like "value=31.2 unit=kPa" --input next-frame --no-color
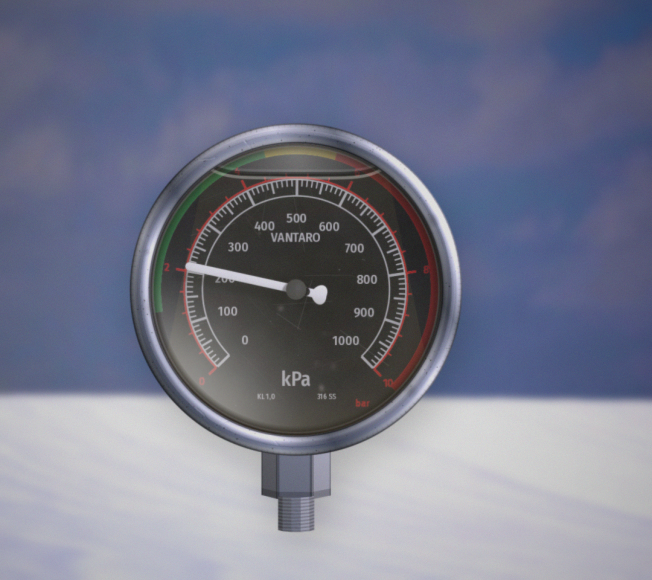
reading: value=210 unit=kPa
